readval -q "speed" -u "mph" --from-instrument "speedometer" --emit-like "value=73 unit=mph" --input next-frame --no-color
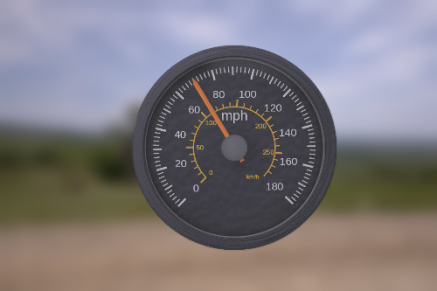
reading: value=70 unit=mph
